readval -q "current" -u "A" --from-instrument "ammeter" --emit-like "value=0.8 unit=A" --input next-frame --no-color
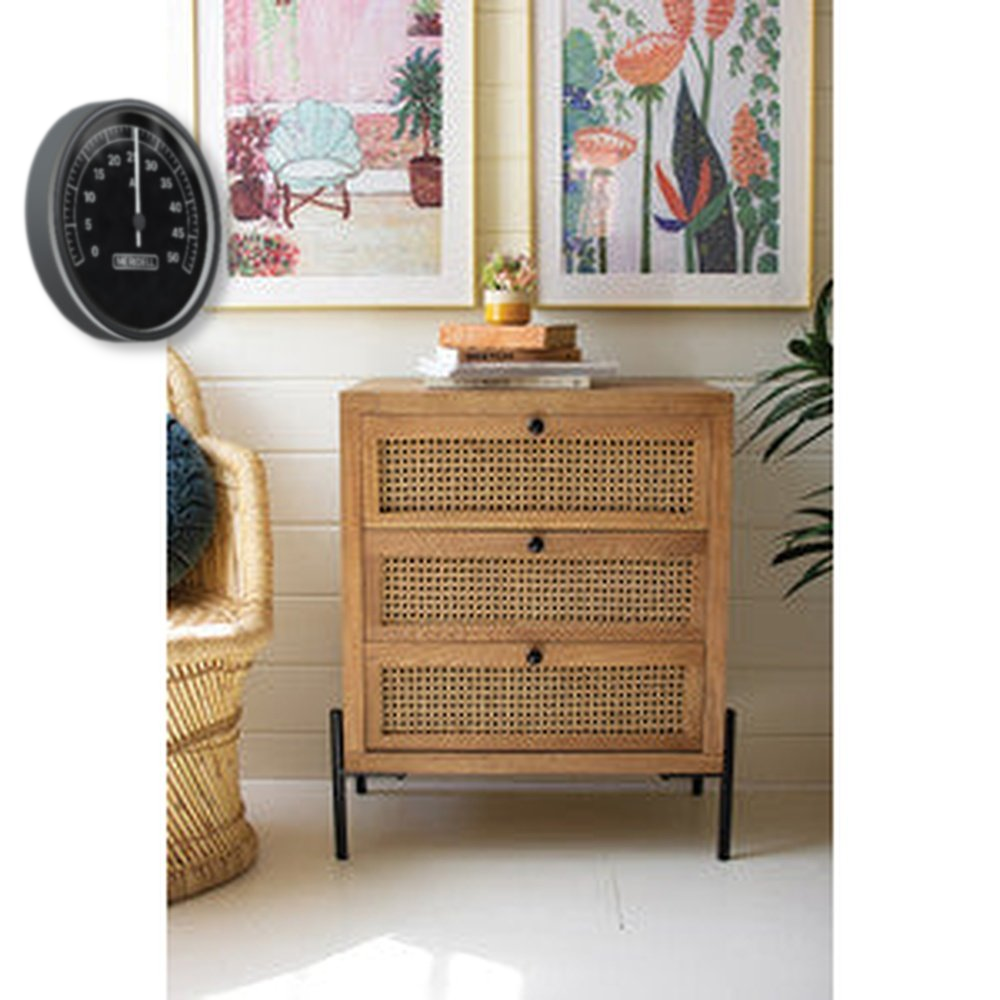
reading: value=25 unit=A
